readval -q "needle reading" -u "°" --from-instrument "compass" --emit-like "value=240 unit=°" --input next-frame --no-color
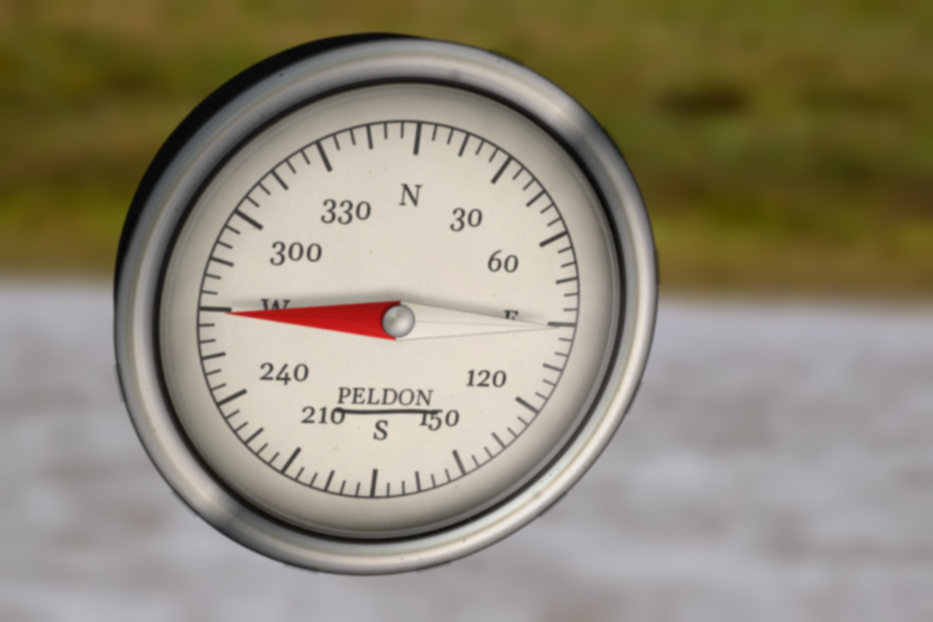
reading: value=270 unit=°
